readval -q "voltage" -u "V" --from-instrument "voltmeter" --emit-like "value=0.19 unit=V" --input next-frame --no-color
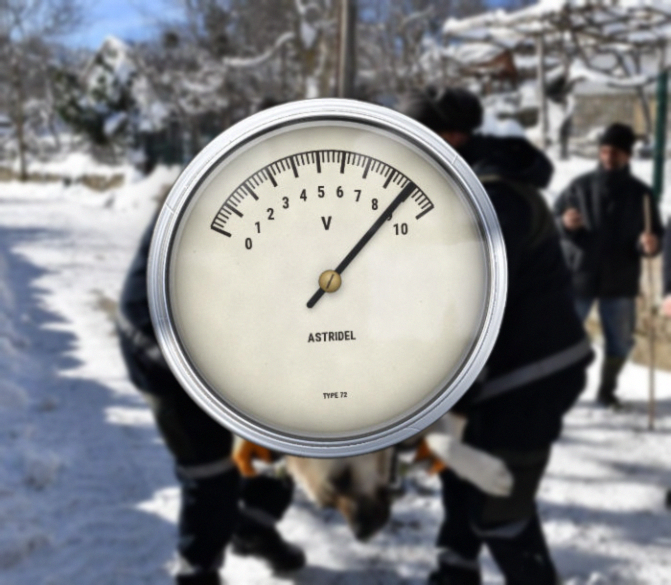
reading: value=8.8 unit=V
